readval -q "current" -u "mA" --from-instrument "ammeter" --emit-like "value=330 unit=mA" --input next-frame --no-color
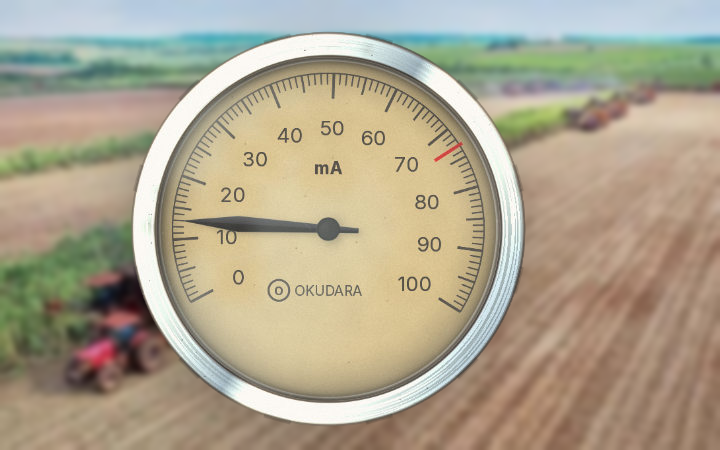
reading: value=13 unit=mA
